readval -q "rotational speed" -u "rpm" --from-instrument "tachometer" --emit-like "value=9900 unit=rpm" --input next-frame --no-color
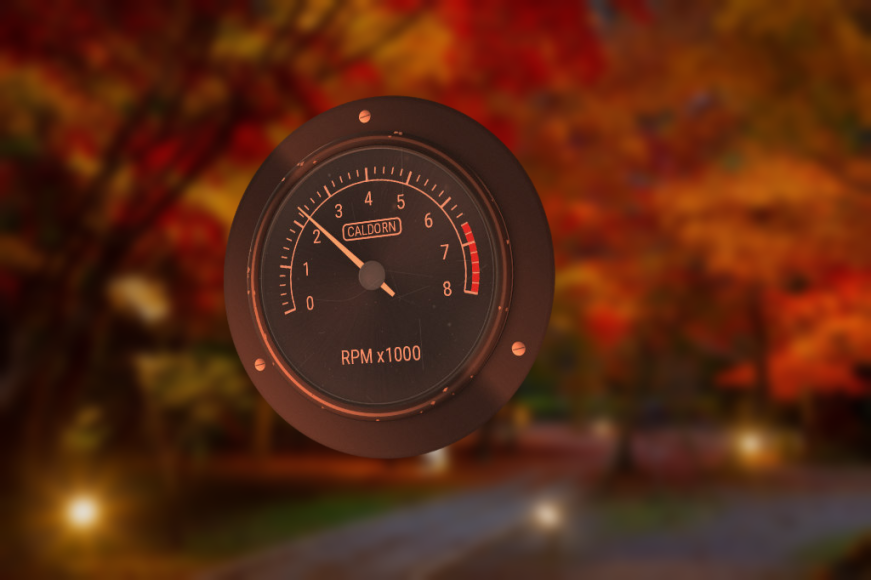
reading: value=2300 unit=rpm
